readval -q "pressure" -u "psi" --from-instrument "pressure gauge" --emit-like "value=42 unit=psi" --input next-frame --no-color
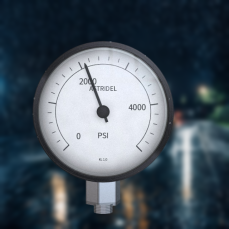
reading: value=2100 unit=psi
